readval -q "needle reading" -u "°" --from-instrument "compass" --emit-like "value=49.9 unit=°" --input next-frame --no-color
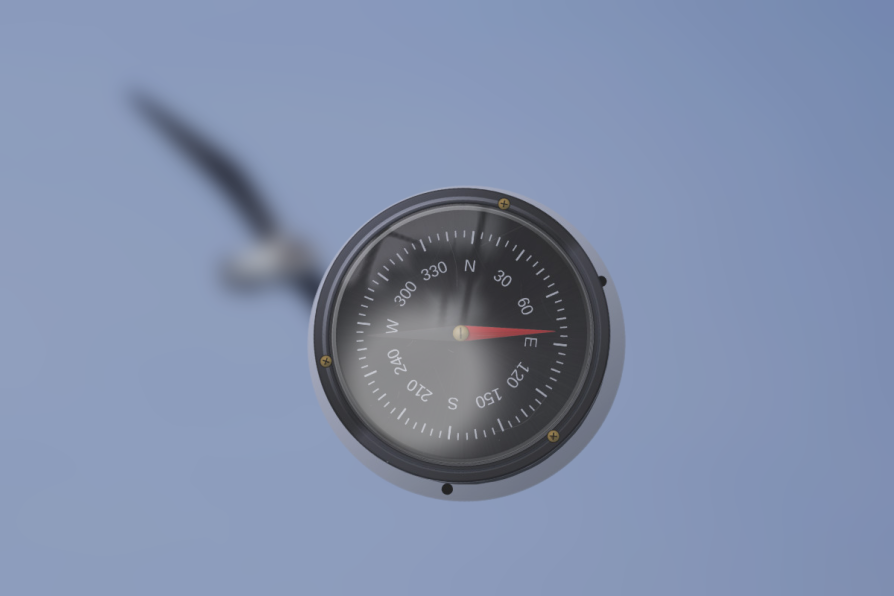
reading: value=82.5 unit=°
